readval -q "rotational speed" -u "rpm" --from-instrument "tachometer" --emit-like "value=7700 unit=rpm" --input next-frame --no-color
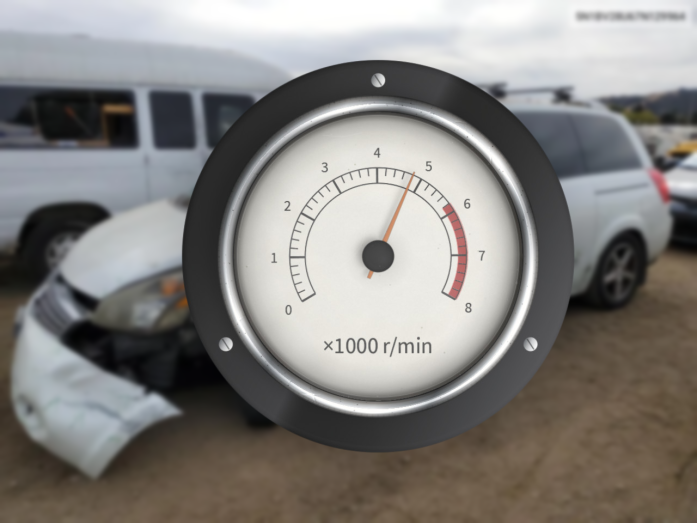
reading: value=4800 unit=rpm
